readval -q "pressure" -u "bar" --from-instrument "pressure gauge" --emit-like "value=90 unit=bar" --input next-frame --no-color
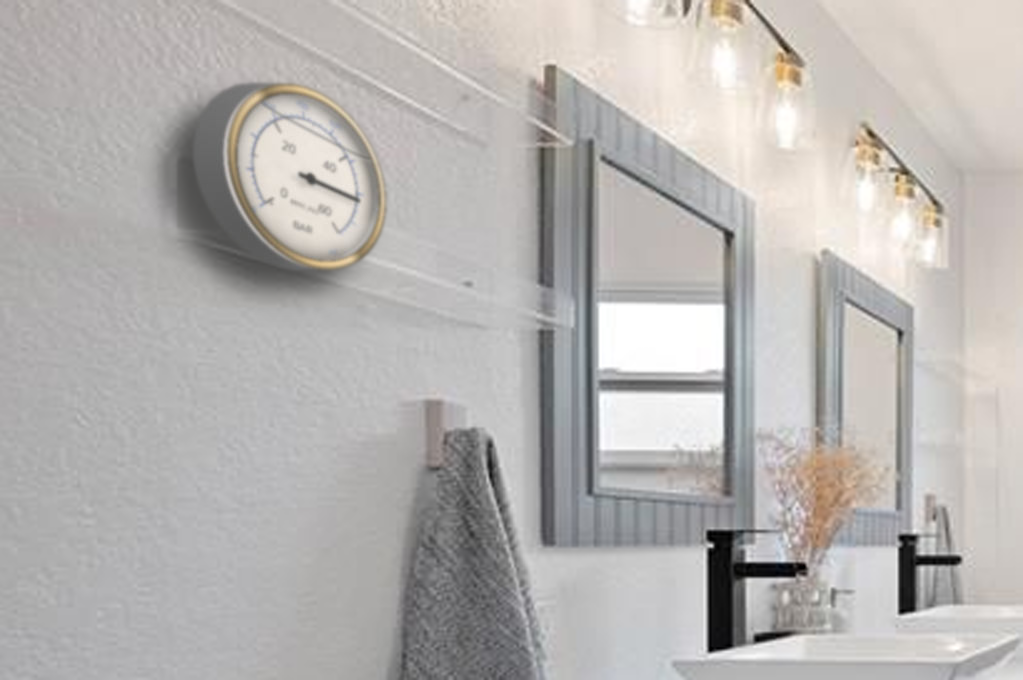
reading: value=50 unit=bar
